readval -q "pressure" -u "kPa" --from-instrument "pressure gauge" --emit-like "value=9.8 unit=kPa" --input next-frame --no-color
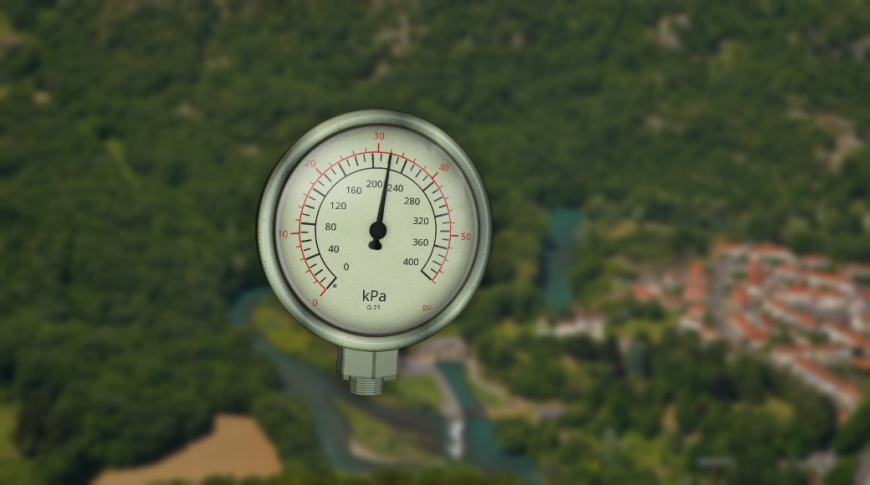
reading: value=220 unit=kPa
